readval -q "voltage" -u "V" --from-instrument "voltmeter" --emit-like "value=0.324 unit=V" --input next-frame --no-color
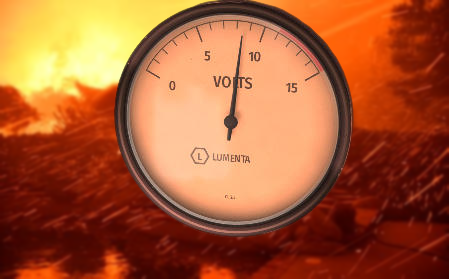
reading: value=8.5 unit=V
